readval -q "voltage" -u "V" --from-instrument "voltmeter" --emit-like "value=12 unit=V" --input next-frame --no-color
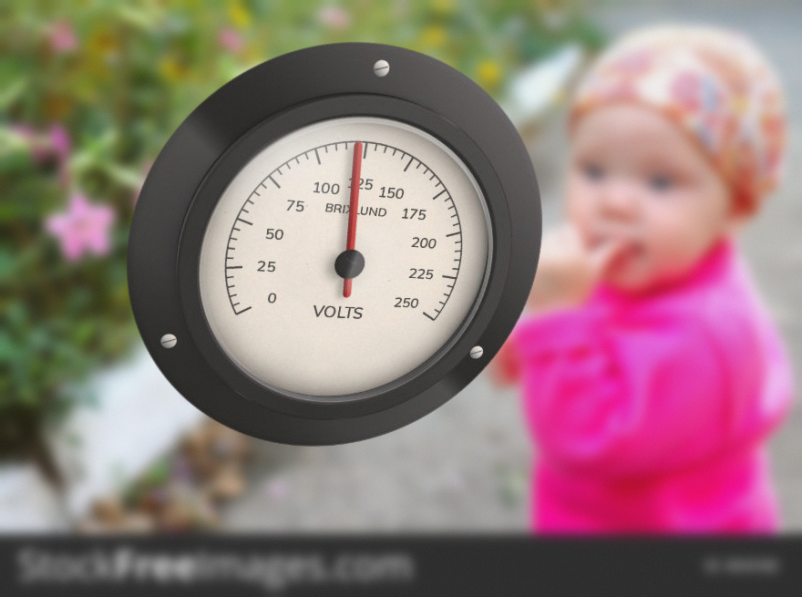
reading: value=120 unit=V
